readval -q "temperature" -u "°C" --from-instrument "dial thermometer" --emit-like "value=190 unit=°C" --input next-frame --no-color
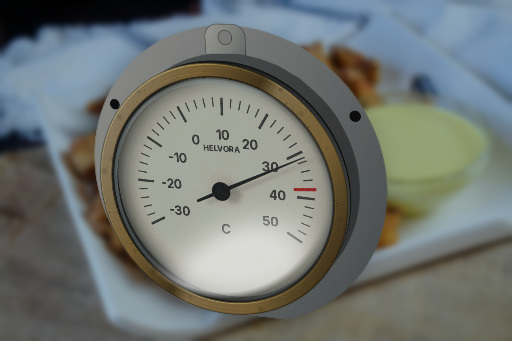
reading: value=31 unit=°C
